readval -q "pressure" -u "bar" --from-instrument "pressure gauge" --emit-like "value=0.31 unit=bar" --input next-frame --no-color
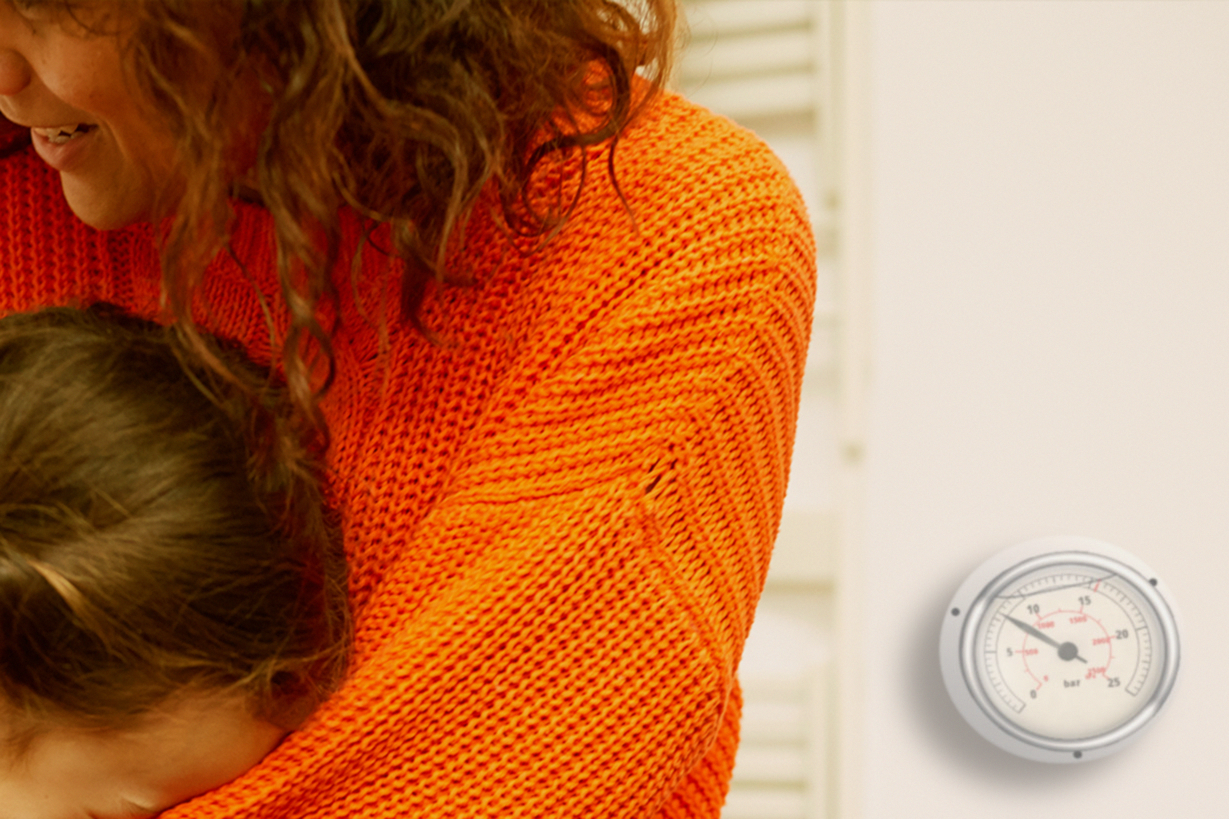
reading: value=8 unit=bar
